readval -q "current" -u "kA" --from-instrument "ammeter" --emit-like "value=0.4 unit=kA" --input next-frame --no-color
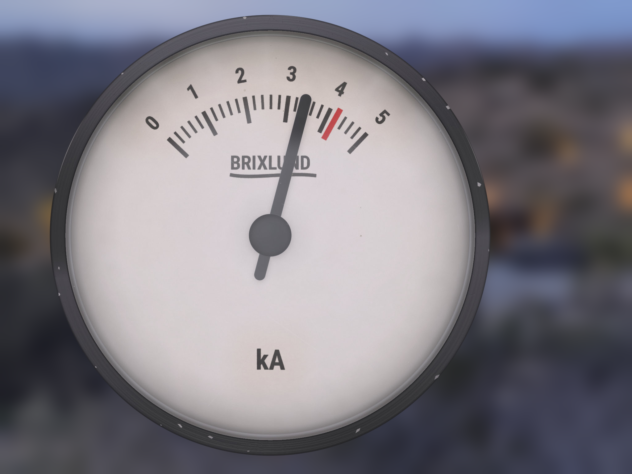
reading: value=3.4 unit=kA
